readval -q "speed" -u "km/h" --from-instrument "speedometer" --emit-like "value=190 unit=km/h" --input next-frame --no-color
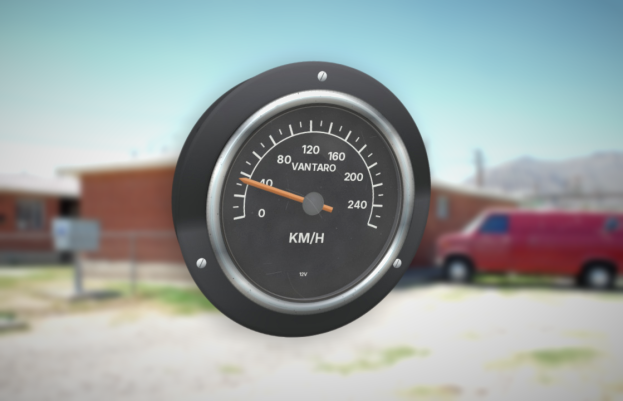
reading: value=35 unit=km/h
